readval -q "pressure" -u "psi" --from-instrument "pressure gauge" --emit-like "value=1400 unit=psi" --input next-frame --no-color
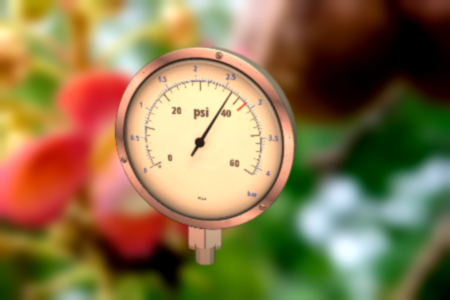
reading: value=38 unit=psi
